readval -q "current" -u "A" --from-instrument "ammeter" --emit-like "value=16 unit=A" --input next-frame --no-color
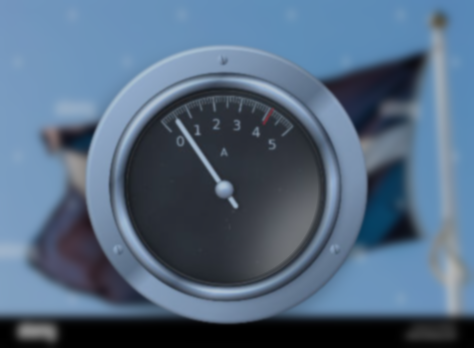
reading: value=0.5 unit=A
